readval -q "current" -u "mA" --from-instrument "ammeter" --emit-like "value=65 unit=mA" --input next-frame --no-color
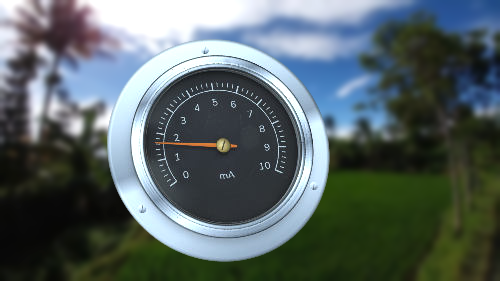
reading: value=1.6 unit=mA
